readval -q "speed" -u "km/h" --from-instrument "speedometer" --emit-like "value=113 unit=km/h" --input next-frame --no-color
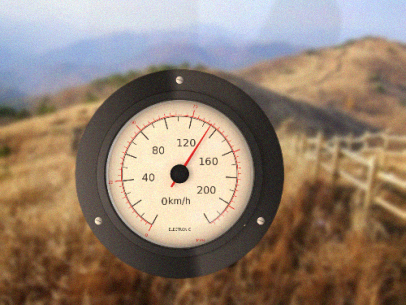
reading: value=135 unit=km/h
